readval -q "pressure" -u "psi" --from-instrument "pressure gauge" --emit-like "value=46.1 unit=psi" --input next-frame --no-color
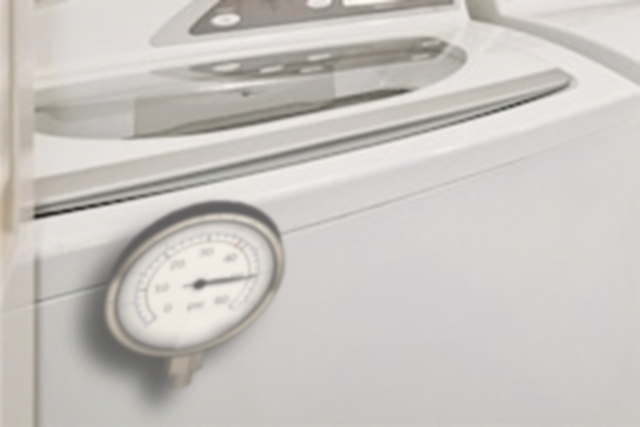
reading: value=50 unit=psi
